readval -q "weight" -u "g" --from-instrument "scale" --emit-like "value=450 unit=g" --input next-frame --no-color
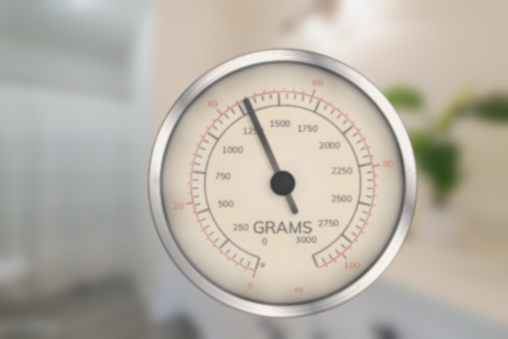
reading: value=1300 unit=g
